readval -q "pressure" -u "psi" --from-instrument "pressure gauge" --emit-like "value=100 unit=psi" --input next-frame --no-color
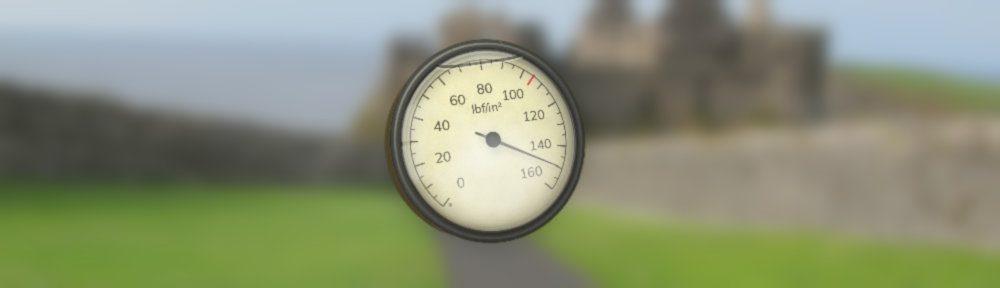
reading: value=150 unit=psi
